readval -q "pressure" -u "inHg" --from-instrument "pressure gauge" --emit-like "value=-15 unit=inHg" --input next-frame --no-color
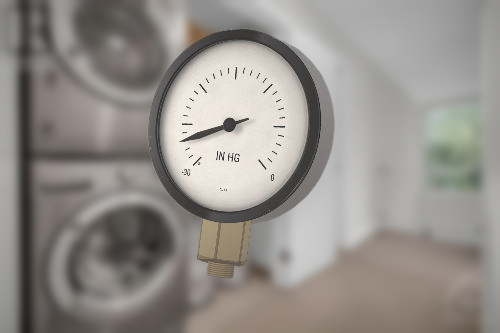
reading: value=-27 unit=inHg
